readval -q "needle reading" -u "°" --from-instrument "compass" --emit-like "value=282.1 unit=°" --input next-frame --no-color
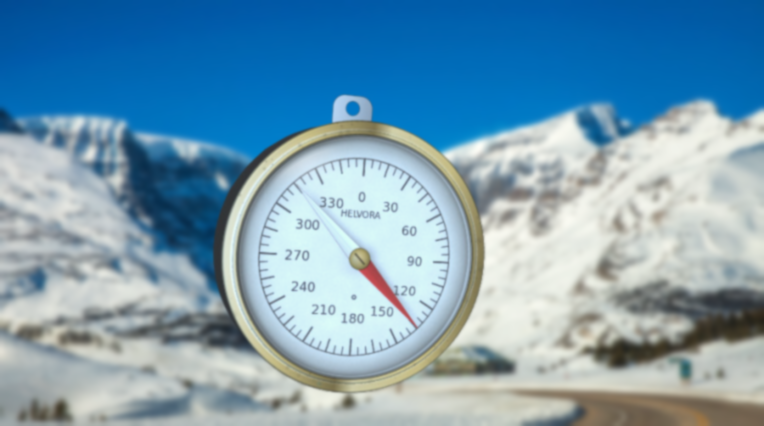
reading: value=135 unit=°
